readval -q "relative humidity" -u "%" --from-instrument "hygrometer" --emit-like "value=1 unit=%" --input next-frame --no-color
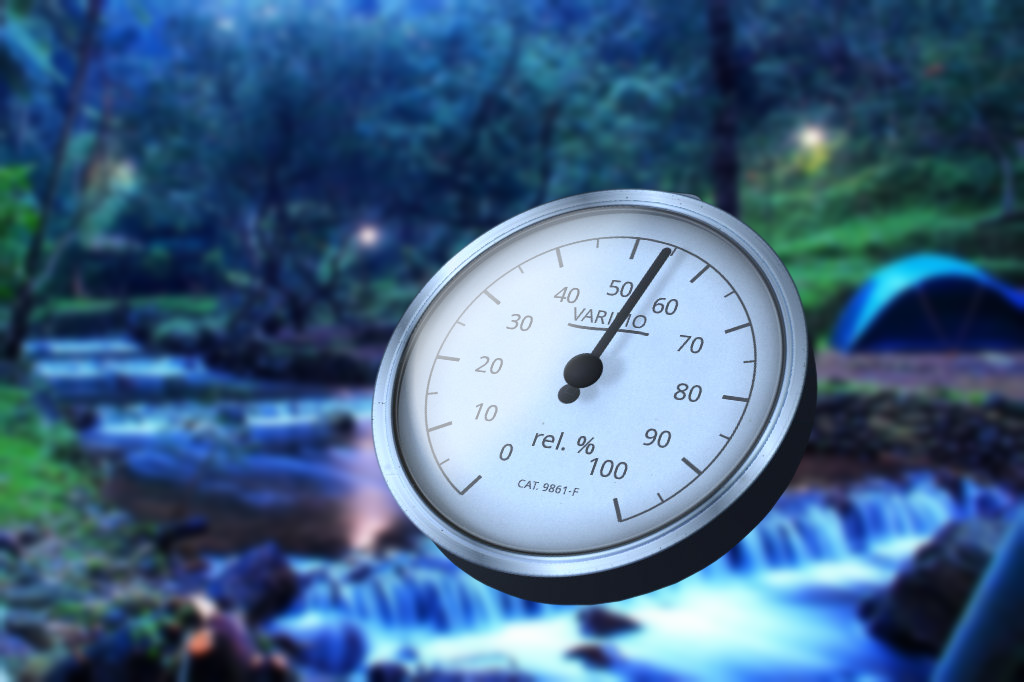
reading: value=55 unit=%
